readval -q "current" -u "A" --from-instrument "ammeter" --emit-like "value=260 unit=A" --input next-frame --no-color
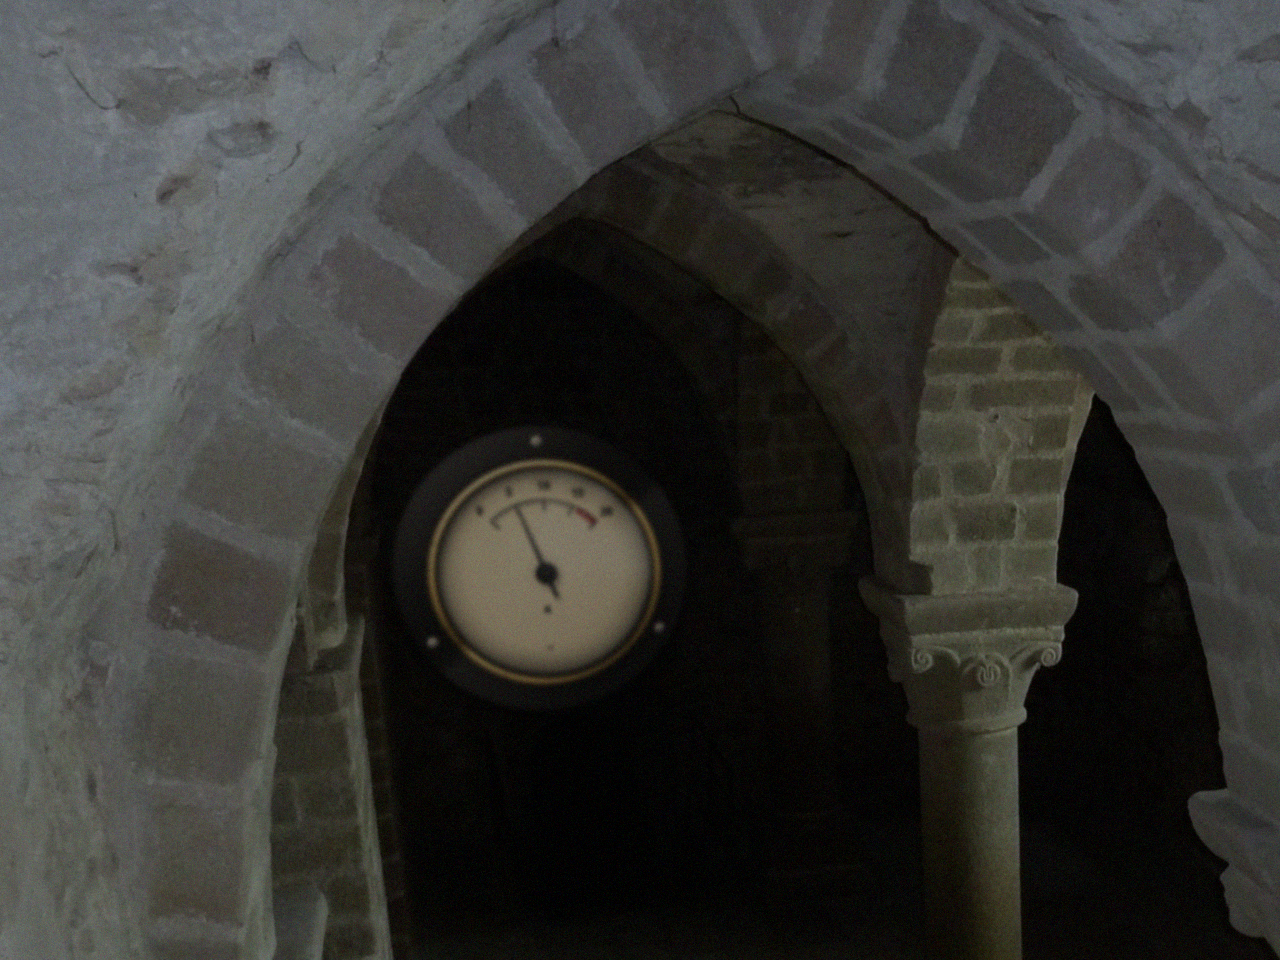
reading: value=5 unit=A
